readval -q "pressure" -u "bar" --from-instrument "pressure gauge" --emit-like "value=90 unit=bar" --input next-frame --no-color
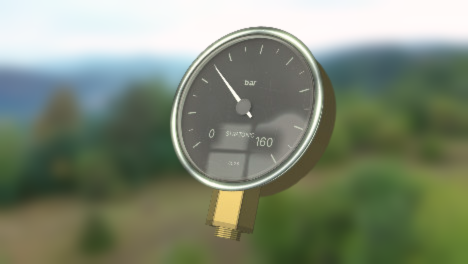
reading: value=50 unit=bar
